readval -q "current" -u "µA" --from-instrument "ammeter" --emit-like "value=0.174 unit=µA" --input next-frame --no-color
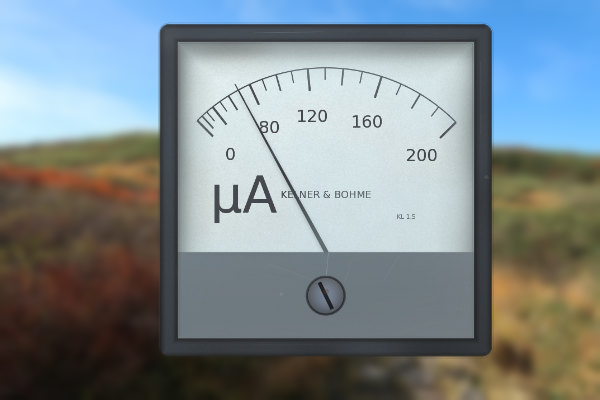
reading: value=70 unit=µA
